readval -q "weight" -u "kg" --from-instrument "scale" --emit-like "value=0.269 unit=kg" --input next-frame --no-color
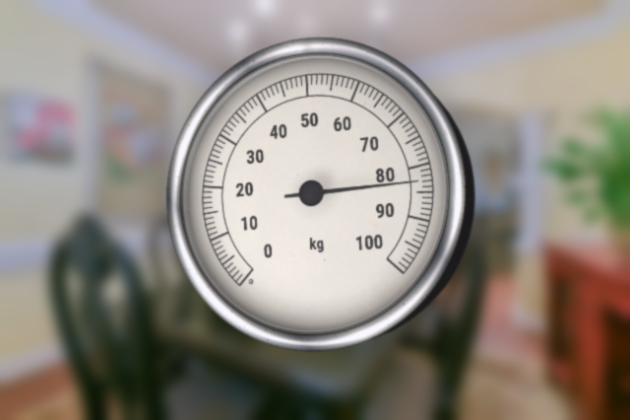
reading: value=83 unit=kg
